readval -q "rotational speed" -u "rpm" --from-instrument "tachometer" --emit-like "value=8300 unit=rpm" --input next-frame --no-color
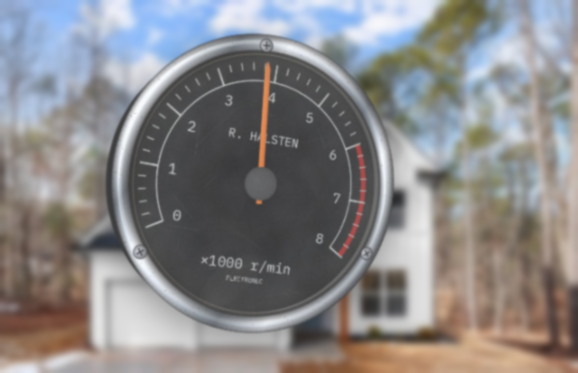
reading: value=3800 unit=rpm
